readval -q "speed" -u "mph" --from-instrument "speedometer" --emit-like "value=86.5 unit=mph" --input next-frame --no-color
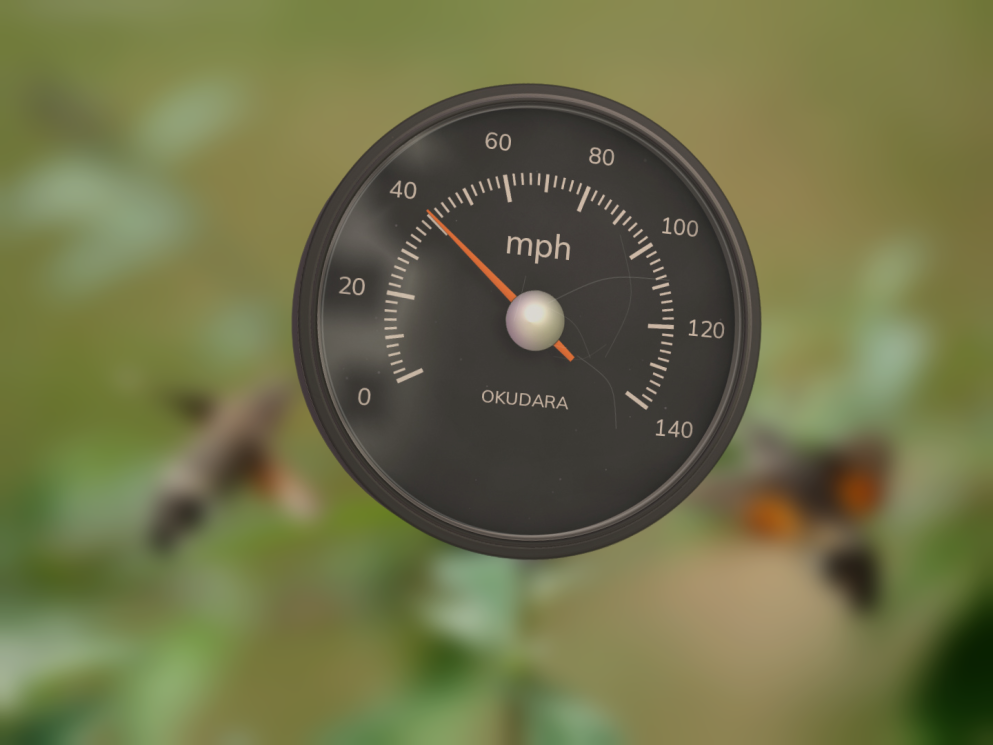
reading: value=40 unit=mph
